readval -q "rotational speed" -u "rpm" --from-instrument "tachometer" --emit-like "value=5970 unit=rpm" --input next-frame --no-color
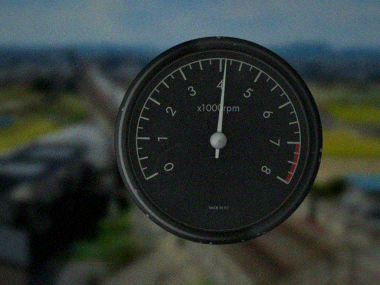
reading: value=4125 unit=rpm
